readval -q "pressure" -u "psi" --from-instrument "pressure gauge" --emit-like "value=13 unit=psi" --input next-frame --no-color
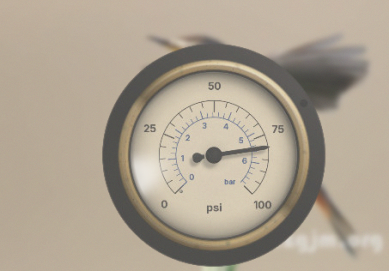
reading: value=80 unit=psi
